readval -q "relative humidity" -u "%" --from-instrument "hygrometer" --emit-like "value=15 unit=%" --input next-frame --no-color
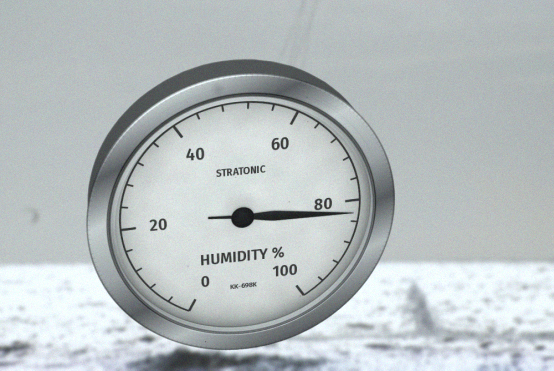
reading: value=82 unit=%
